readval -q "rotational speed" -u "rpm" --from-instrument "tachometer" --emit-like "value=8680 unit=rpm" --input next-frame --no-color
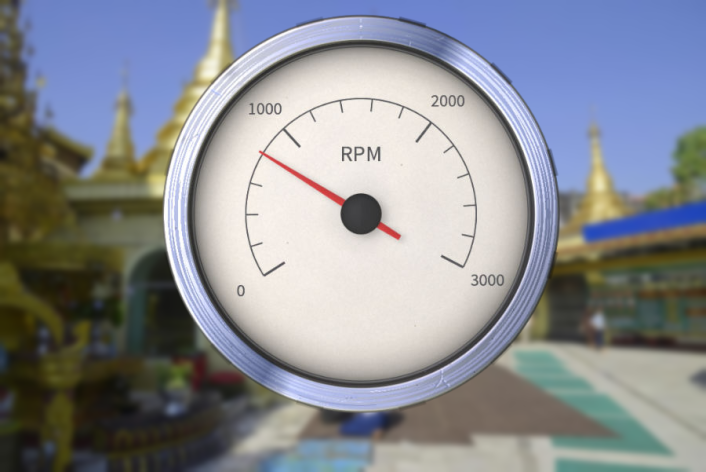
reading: value=800 unit=rpm
